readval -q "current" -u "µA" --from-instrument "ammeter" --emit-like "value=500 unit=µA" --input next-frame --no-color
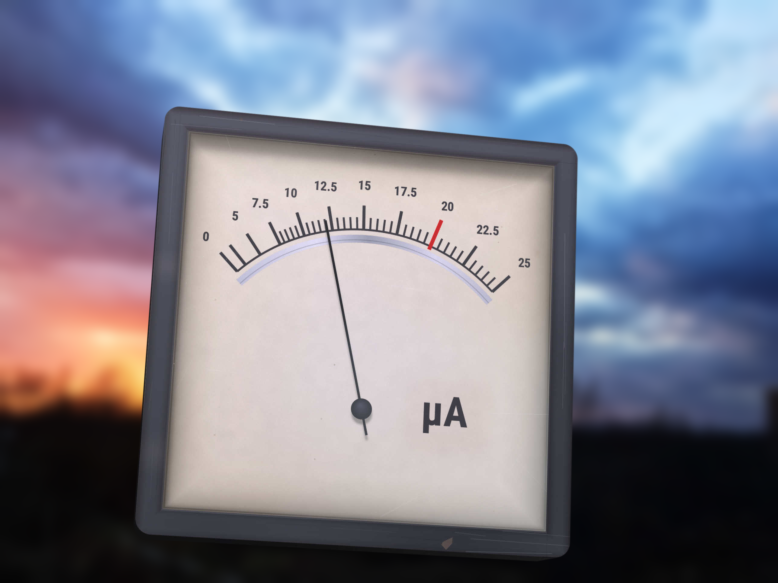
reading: value=12 unit=µA
